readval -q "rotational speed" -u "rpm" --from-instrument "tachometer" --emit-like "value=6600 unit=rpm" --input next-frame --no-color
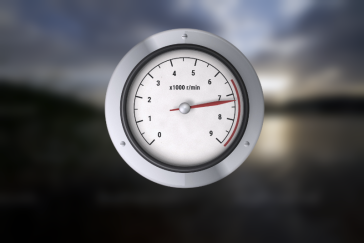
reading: value=7250 unit=rpm
